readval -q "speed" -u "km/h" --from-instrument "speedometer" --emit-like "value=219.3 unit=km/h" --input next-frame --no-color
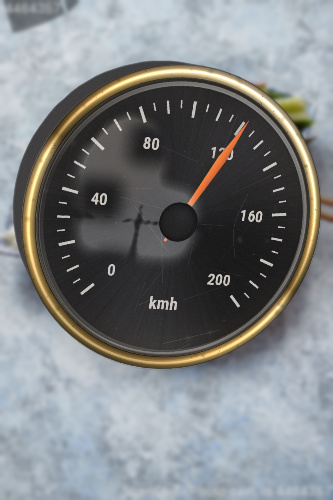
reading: value=120 unit=km/h
